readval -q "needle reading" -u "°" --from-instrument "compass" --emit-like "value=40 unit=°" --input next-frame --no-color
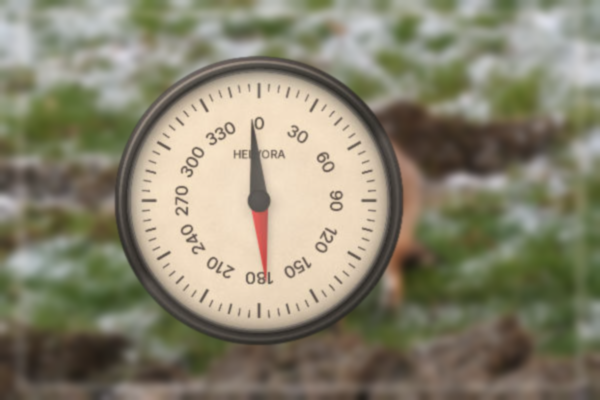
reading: value=175 unit=°
